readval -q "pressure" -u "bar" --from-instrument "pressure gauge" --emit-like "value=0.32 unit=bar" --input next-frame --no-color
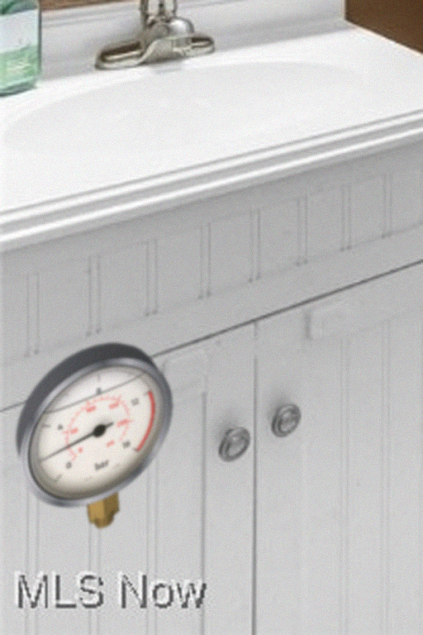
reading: value=2 unit=bar
